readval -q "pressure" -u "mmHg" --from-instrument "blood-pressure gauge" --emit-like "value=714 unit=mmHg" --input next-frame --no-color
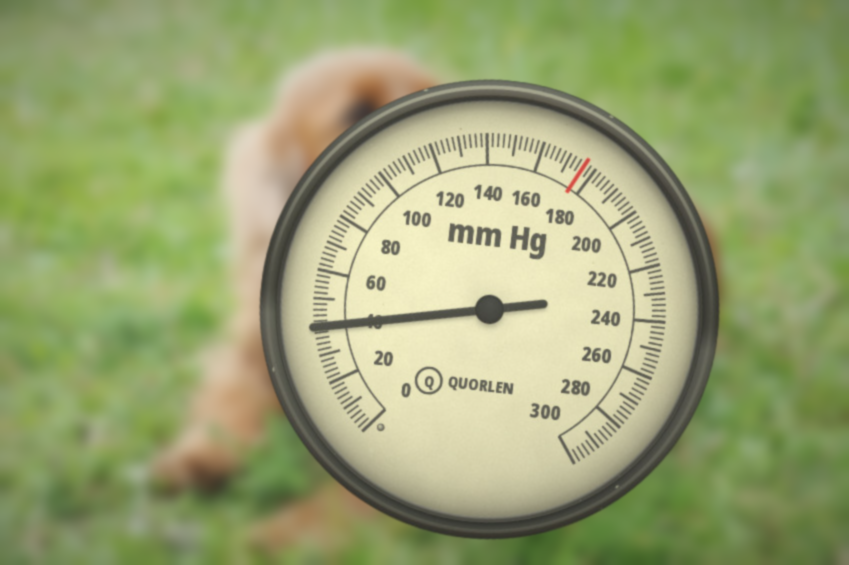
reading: value=40 unit=mmHg
